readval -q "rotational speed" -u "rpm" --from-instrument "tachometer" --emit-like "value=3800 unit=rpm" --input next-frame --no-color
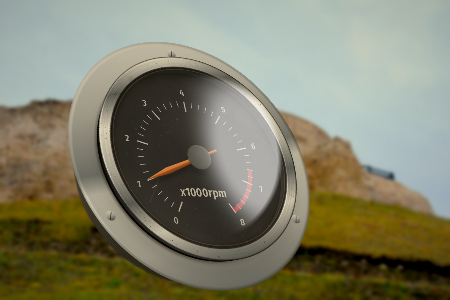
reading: value=1000 unit=rpm
